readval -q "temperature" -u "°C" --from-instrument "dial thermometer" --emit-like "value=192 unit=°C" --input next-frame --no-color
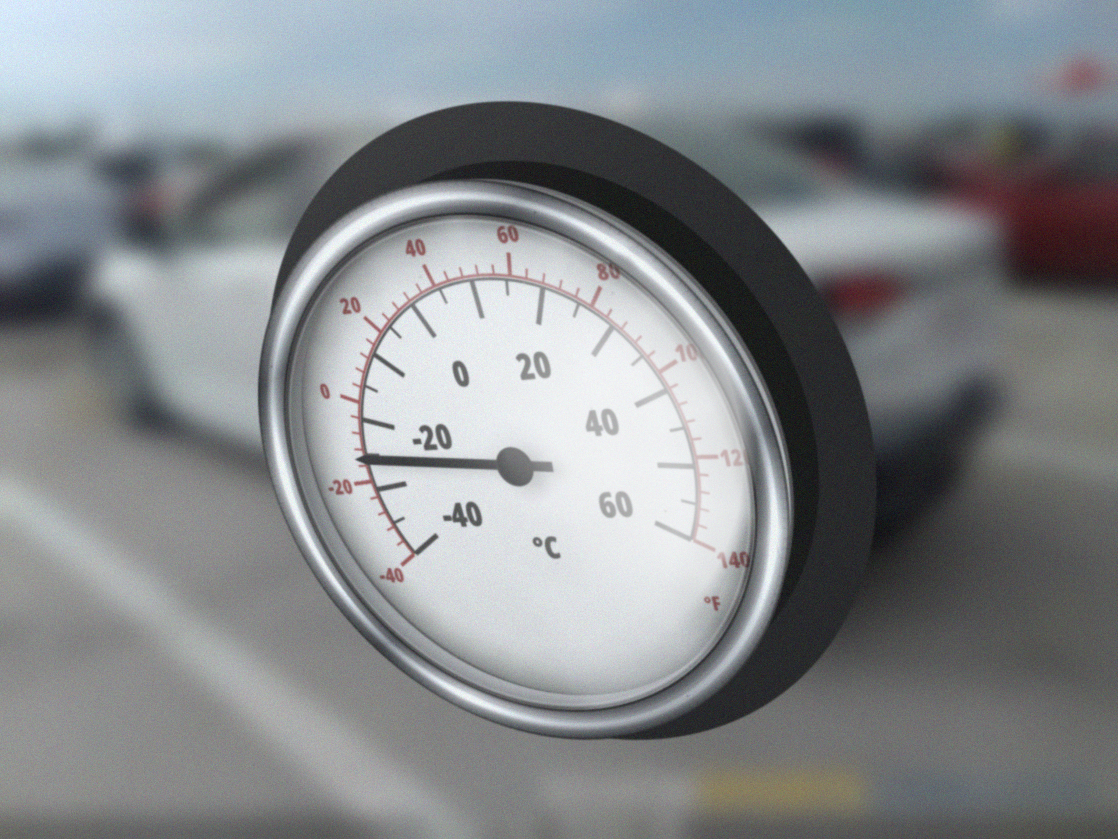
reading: value=-25 unit=°C
